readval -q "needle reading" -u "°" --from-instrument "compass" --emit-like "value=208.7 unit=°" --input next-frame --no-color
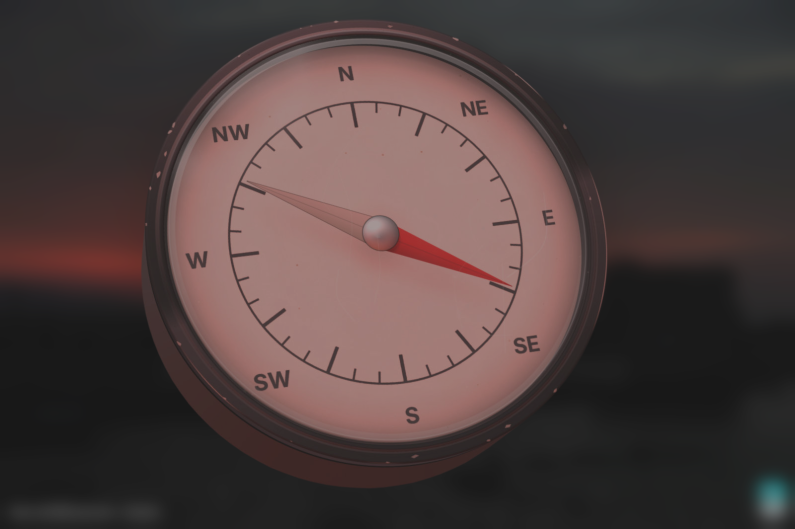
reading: value=120 unit=°
